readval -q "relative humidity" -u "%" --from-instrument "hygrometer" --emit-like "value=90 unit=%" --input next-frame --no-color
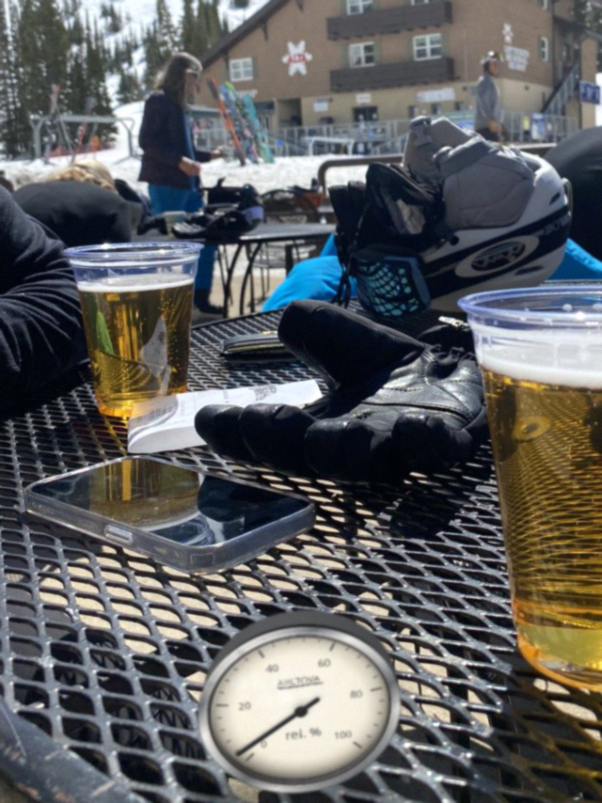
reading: value=4 unit=%
